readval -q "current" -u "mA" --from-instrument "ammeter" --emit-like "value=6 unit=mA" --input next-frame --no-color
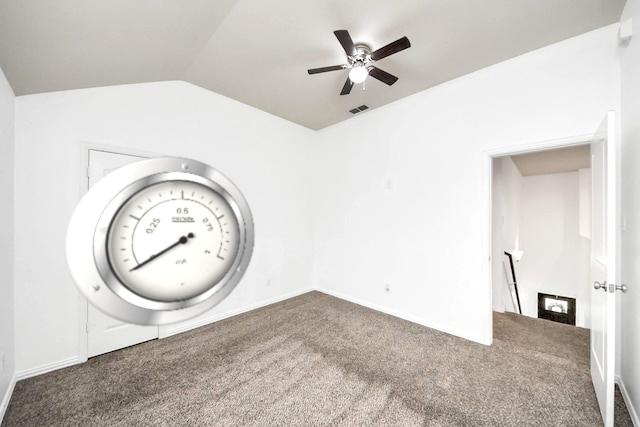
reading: value=0 unit=mA
